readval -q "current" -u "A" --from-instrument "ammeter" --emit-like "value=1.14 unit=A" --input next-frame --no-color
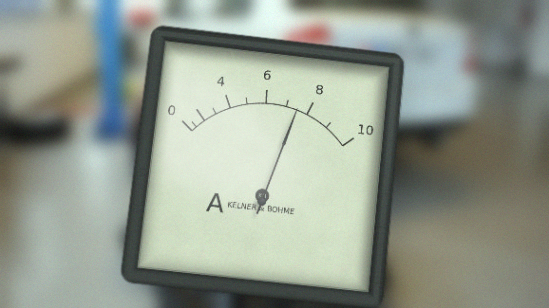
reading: value=7.5 unit=A
